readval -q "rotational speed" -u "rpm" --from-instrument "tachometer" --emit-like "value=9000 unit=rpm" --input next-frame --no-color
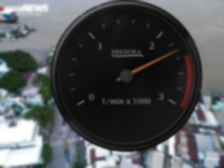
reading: value=2300 unit=rpm
